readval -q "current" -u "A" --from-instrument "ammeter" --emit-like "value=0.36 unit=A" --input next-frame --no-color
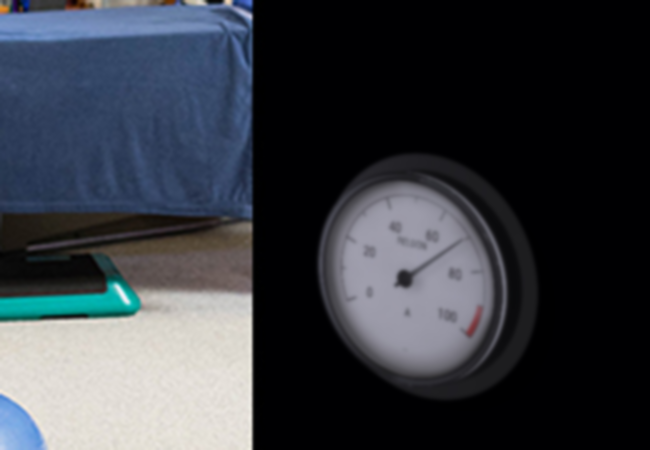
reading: value=70 unit=A
